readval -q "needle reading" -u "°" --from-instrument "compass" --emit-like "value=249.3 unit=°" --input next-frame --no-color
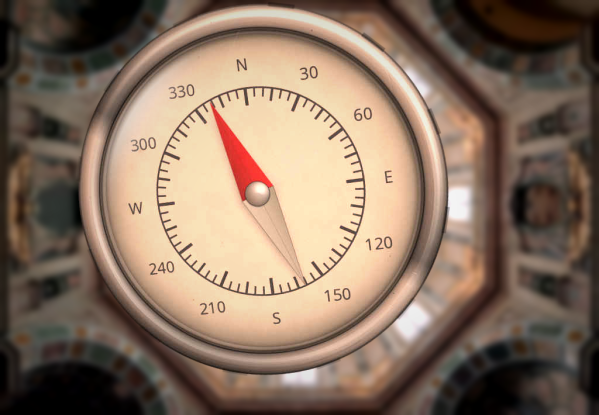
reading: value=340 unit=°
